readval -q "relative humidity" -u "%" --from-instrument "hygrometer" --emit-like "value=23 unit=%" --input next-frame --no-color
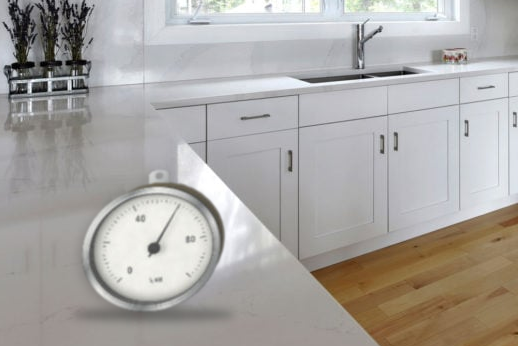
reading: value=60 unit=%
